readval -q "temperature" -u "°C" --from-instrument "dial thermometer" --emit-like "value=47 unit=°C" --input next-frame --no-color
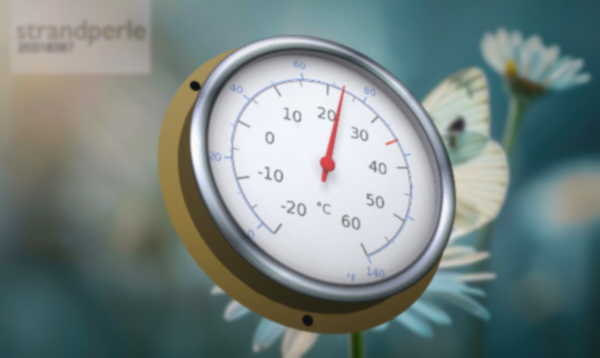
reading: value=22.5 unit=°C
